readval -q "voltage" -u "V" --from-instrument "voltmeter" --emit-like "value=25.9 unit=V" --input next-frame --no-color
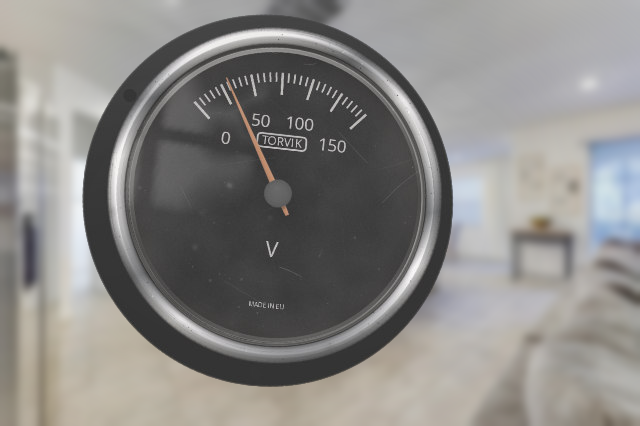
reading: value=30 unit=V
